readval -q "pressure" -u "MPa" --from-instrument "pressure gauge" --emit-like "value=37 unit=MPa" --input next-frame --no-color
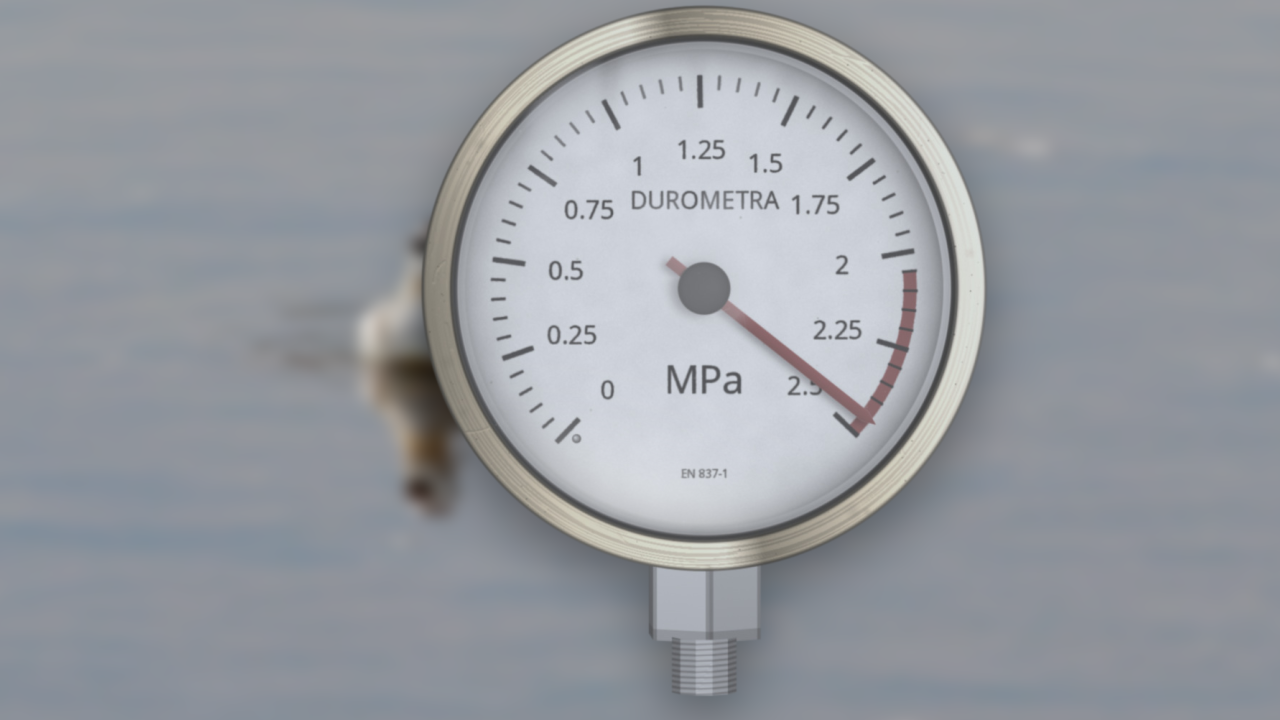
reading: value=2.45 unit=MPa
